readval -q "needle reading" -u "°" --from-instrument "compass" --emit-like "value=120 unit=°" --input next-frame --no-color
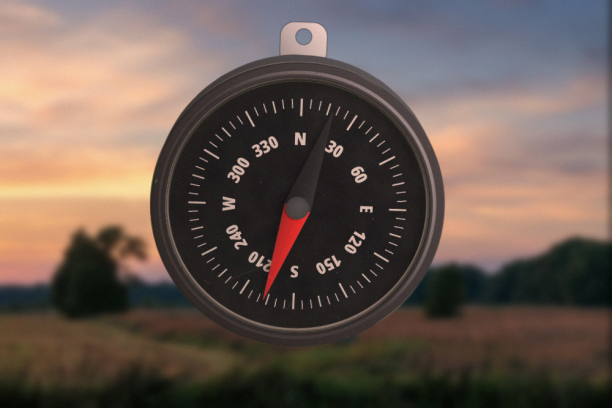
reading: value=197.5 unit=°
